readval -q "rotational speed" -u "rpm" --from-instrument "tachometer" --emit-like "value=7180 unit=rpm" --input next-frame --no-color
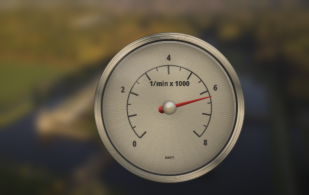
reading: value=6250 unit=rpm
